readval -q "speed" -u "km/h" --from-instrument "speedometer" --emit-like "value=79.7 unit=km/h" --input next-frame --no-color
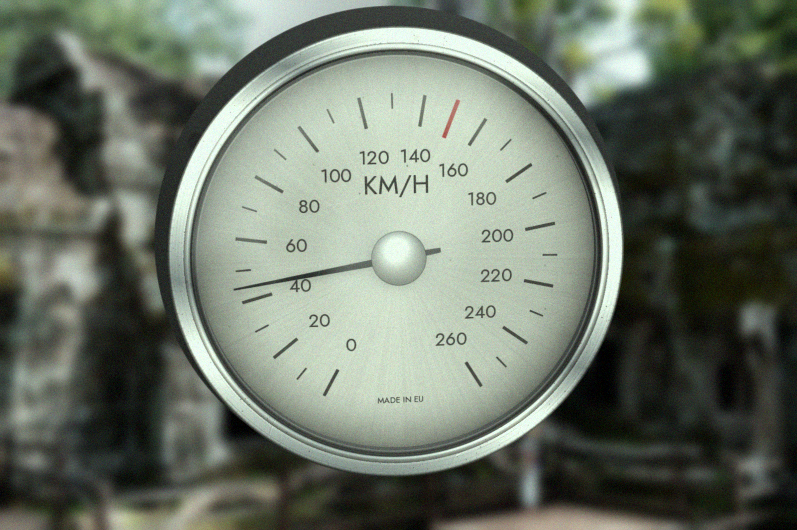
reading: value=45 unit=km/h
